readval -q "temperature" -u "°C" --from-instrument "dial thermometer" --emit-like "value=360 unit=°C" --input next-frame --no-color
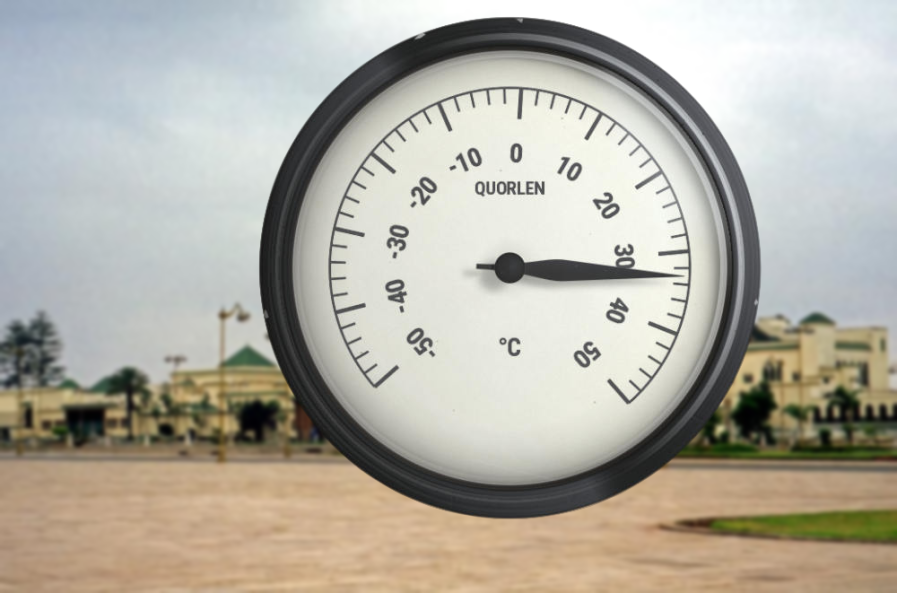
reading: value=33 unit=°C
